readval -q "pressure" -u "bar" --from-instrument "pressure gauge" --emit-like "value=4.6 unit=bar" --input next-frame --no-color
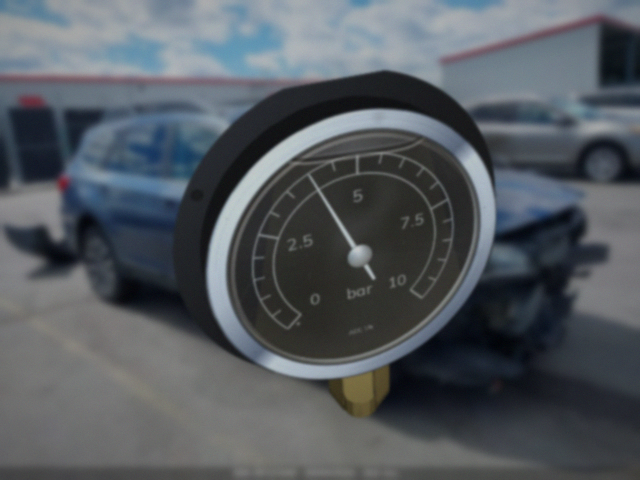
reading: value=4 unit=bar
